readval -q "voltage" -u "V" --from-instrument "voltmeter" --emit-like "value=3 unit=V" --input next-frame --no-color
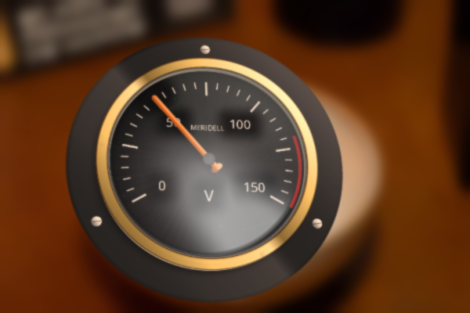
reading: value=50 unit=V
